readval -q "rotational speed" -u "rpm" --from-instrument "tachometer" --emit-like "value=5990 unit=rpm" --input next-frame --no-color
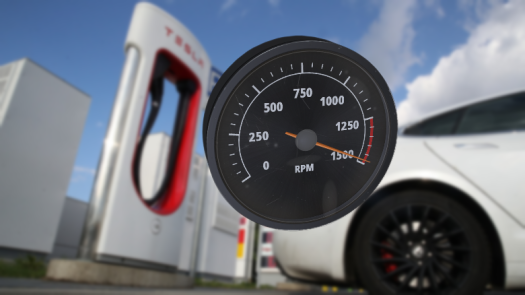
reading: value=1475 unit=rpm
